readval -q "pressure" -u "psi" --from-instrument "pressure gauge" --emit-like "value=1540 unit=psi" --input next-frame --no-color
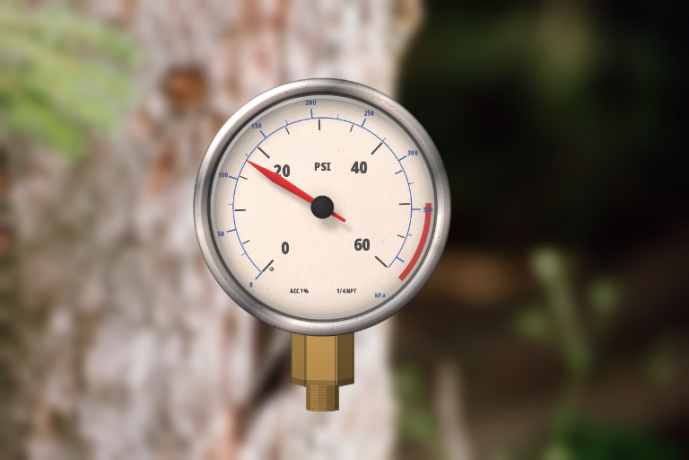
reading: value=17.5 unit=psi
